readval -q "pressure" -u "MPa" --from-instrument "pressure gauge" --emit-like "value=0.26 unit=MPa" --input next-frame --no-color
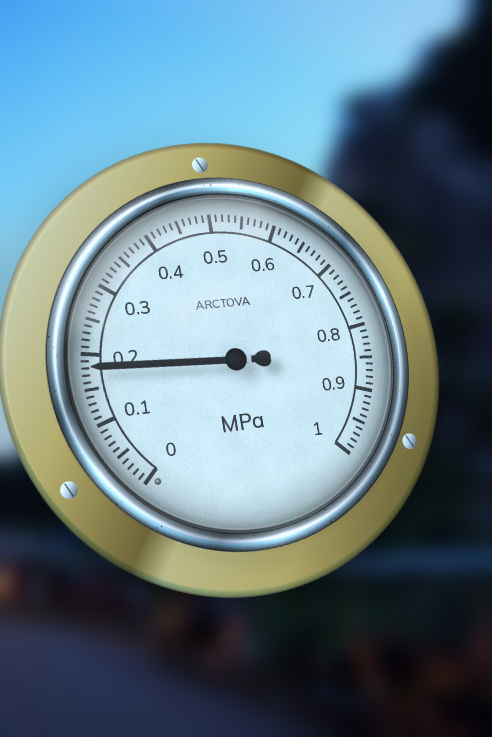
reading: value=0.18 unit=MPa
